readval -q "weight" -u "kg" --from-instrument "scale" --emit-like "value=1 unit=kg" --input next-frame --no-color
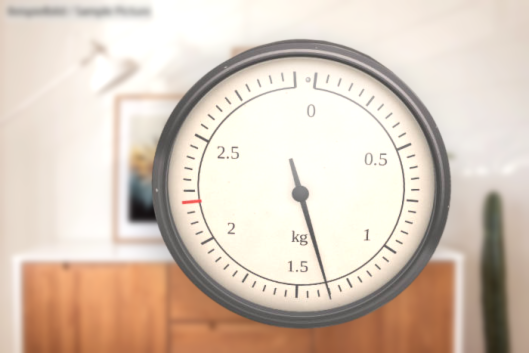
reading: value=1.35 unit=kg
